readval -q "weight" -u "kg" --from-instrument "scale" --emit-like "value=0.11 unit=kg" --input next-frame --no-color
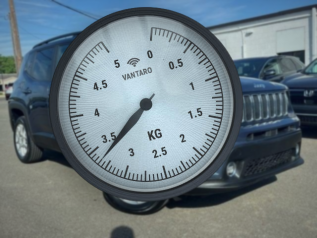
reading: value=3.35 unit=kg
